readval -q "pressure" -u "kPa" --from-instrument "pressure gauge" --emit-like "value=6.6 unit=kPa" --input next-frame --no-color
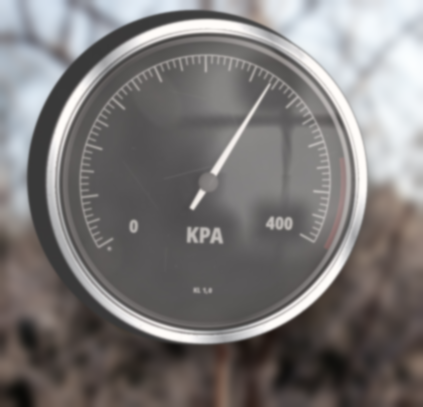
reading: value=255 unit=kPa
